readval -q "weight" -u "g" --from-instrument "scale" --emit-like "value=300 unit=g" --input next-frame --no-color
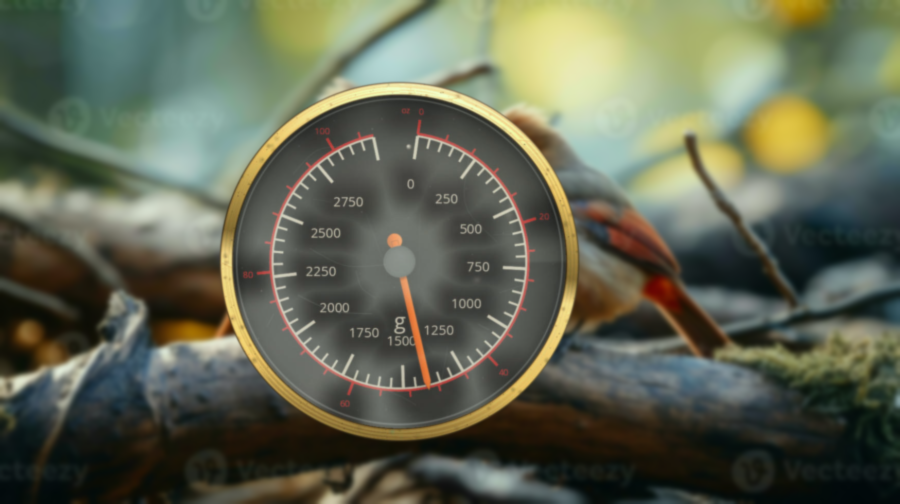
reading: value=1400 unit=g
